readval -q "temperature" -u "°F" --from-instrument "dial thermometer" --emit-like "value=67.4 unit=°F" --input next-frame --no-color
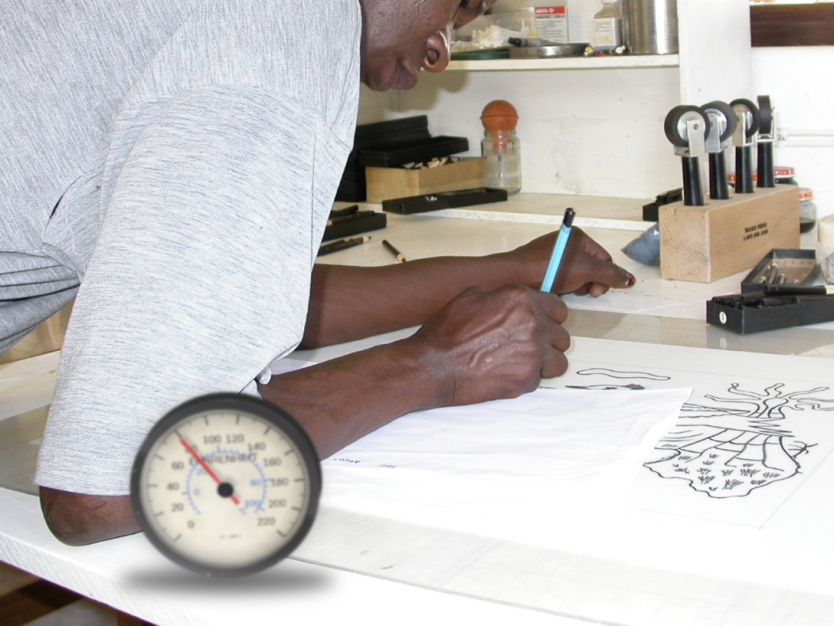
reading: value=80 unit=°F
